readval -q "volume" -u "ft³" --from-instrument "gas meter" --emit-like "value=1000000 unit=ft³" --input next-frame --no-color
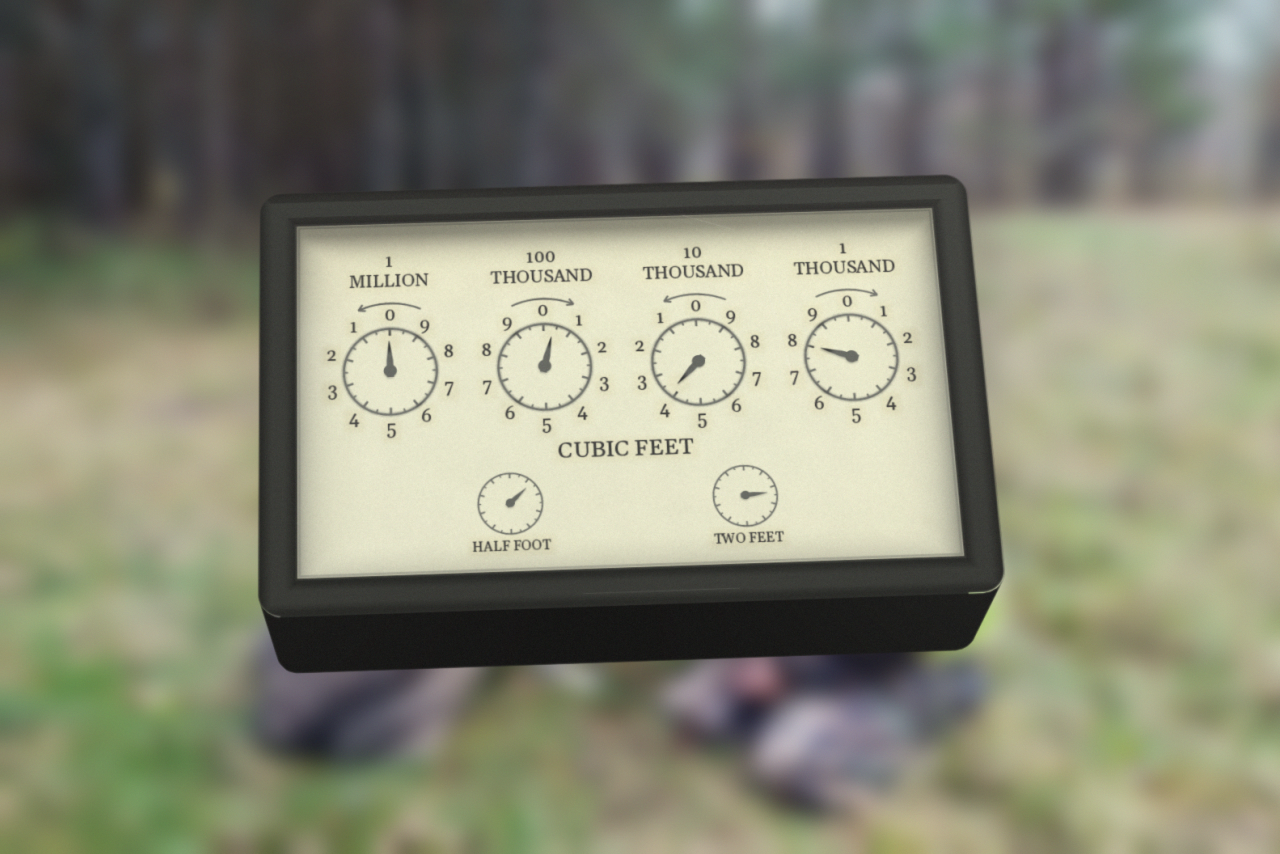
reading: value=3800 unit=ft³
